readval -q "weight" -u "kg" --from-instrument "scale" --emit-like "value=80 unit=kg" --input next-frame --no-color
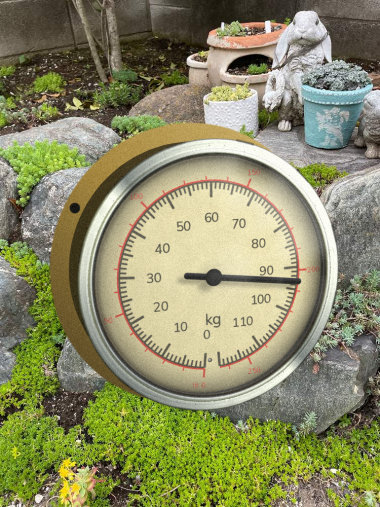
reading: value=93 unit=kg
